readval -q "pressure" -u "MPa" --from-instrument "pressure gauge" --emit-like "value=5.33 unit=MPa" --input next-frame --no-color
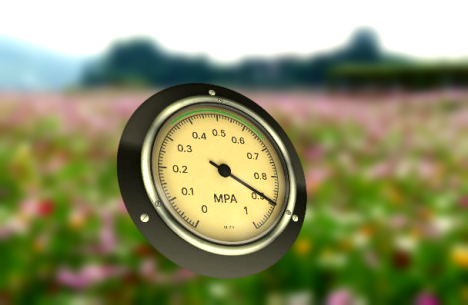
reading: value=0.9 unit=MPa
